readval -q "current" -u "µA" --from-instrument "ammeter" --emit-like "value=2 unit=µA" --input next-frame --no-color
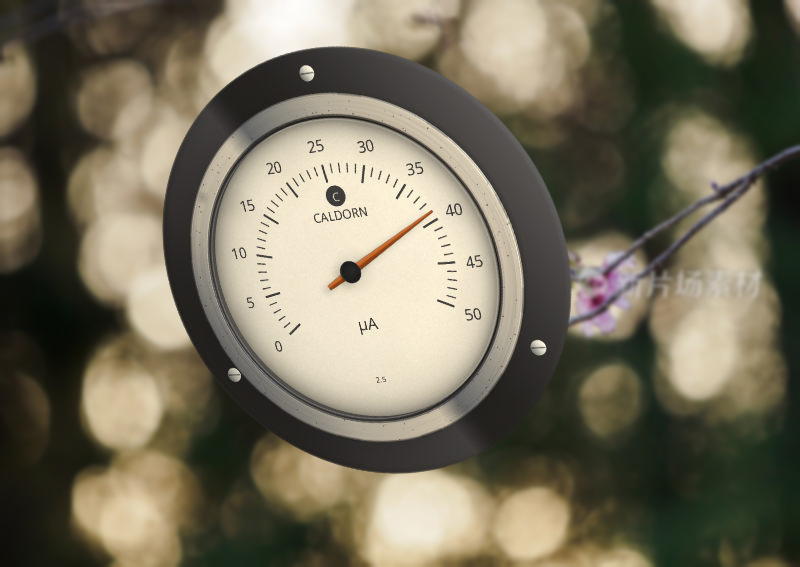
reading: value=39 unit=µA
